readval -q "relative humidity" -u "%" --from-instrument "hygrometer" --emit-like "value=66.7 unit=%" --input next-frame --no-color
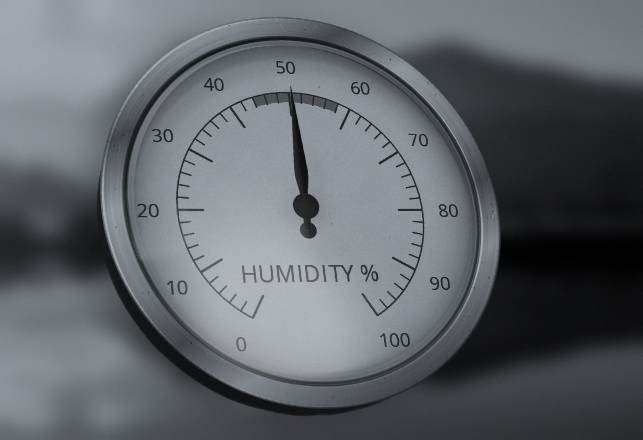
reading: value=50 unit=%
